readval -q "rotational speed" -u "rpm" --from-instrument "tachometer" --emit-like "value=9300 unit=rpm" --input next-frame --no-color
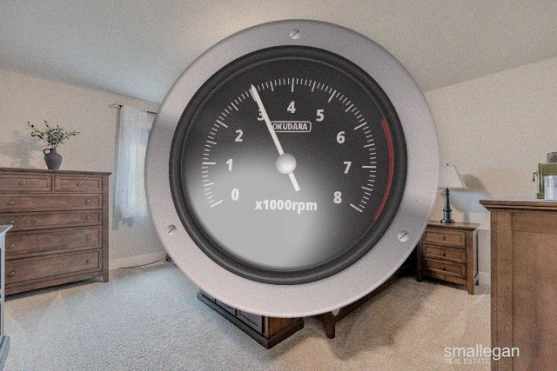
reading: value=3100 unit=rpm
